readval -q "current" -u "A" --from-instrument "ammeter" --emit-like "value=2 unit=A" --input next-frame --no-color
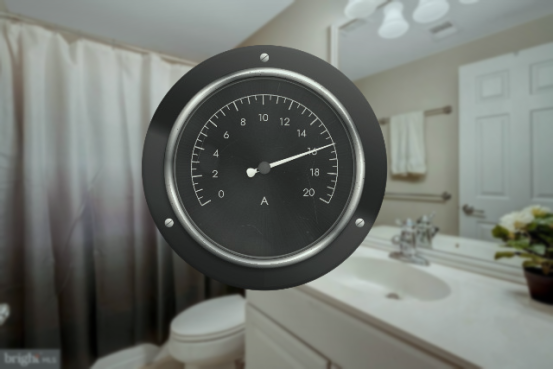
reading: value=16 unit=A
